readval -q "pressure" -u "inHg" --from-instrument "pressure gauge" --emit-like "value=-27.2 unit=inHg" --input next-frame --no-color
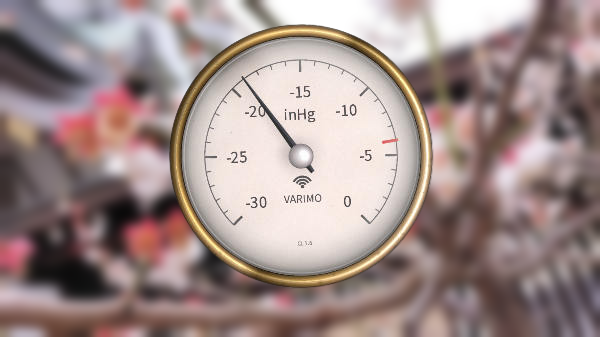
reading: value=-19 unit=inHg
